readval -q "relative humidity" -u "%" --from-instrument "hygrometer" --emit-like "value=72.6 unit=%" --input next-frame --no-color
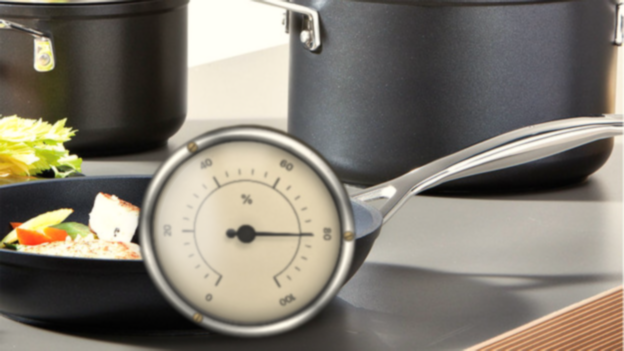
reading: value=80 unit=%
